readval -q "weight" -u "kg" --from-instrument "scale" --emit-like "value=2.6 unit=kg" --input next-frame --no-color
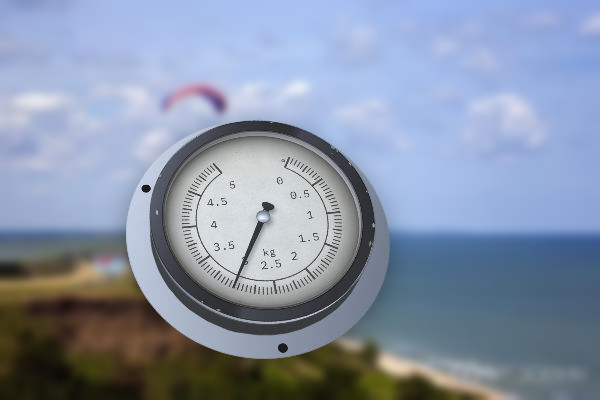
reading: value=3 unit=kg
